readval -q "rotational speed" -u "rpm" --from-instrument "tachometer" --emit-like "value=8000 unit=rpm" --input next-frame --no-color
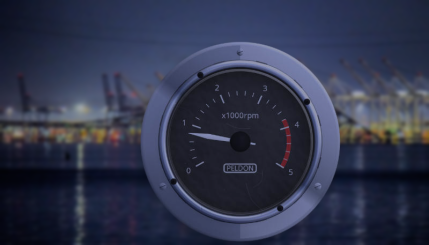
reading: value=800 unit=rpm
